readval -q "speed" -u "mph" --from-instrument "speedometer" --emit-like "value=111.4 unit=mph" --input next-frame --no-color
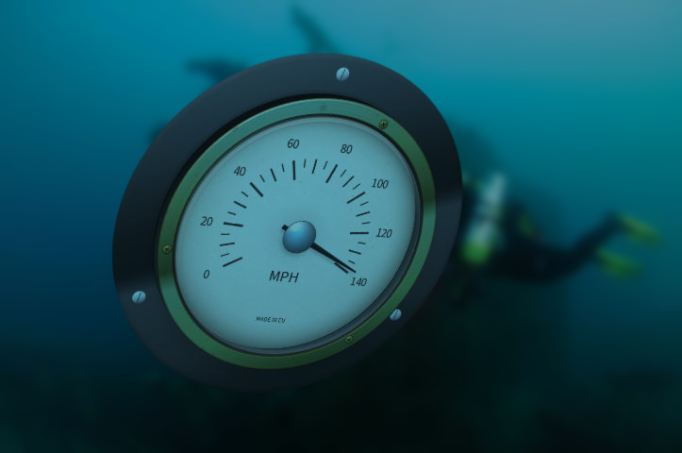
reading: value=137.5 unit=mph
